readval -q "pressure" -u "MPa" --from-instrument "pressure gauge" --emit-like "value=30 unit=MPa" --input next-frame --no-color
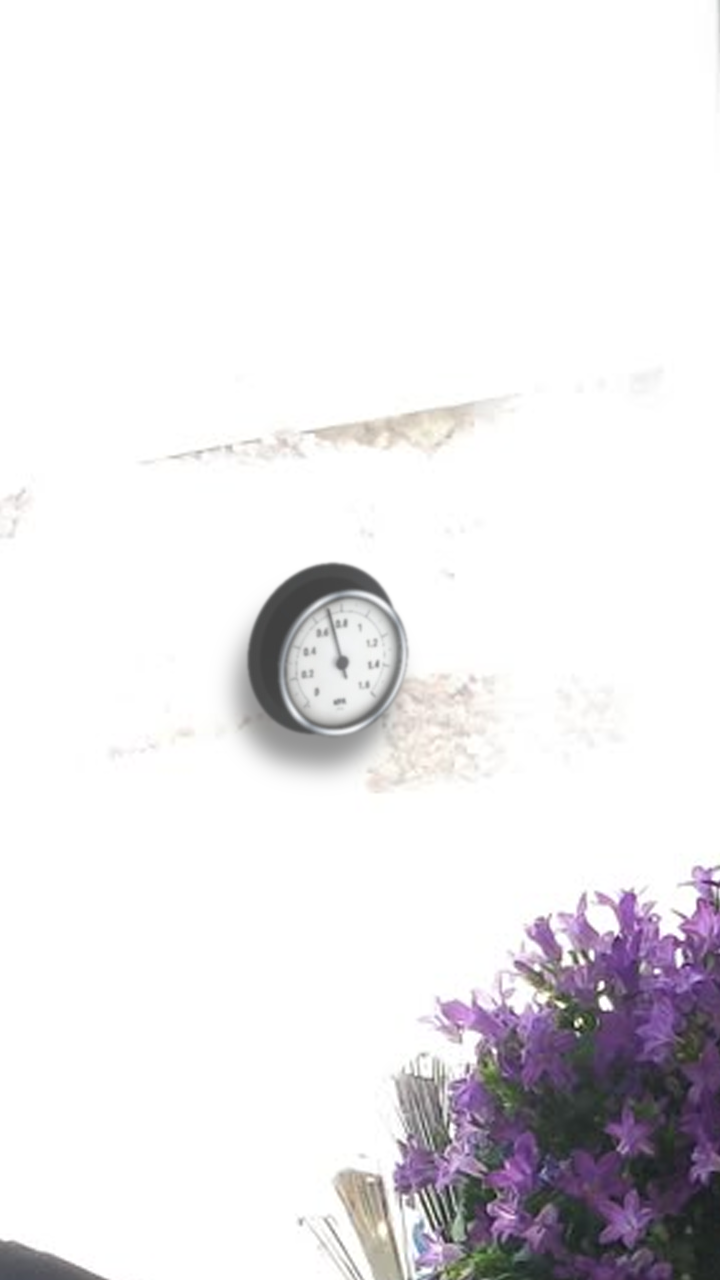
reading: value=0.7 unit=MPa
